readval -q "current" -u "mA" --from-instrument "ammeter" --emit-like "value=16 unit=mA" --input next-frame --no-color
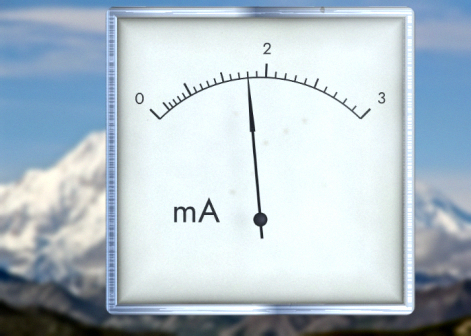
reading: value=1.8 unit=mA
